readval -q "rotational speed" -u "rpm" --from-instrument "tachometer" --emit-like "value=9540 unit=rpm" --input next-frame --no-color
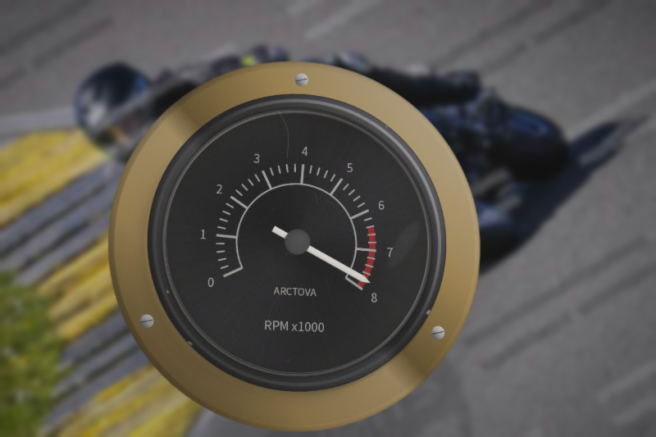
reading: value=7800 unit=rpm
